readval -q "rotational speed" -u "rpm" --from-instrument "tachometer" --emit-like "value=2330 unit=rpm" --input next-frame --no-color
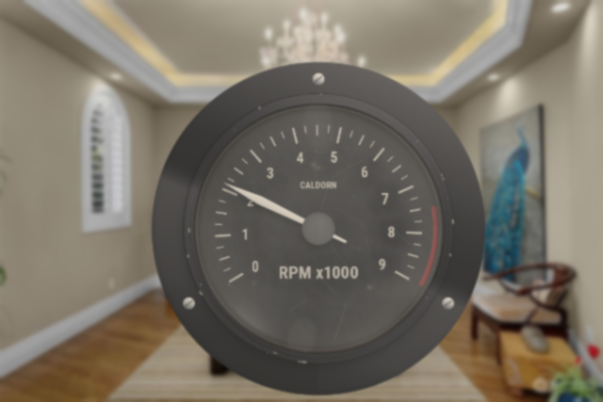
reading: value=2125 unit=rpm
